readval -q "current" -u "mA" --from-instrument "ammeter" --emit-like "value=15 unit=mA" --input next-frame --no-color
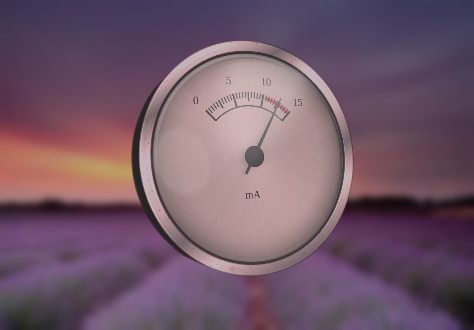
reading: value=12.5 unit=mA
